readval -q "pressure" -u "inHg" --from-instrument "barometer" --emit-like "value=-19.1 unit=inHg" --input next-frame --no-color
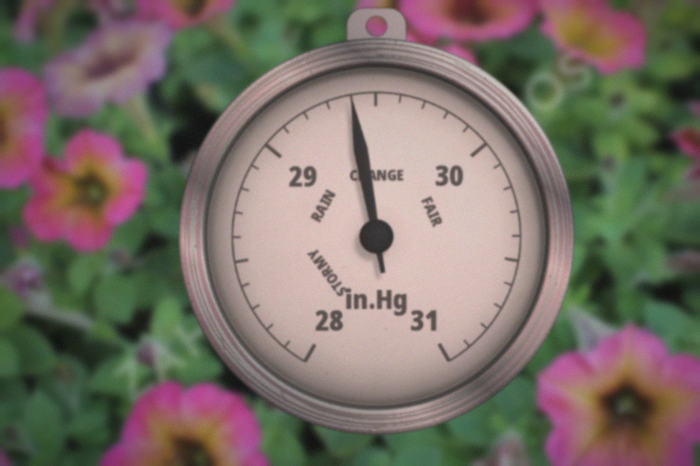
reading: value=29.4 unit=inHg
